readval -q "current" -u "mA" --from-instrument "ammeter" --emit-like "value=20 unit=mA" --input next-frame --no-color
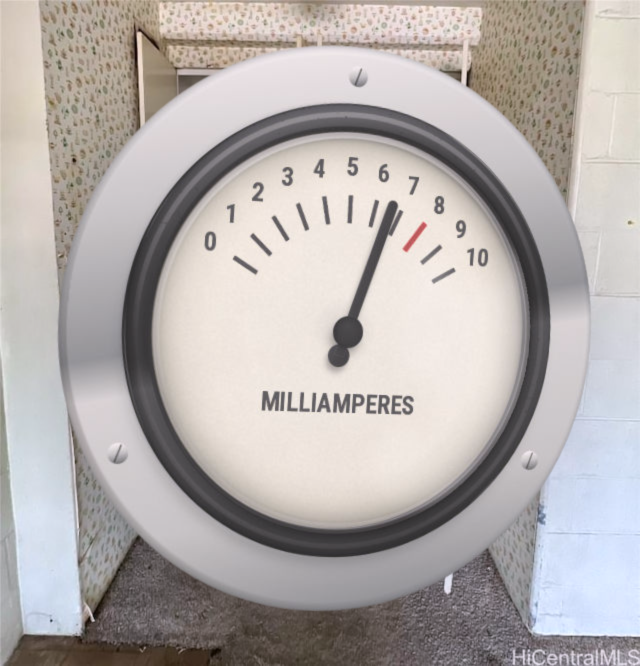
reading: value=6.5 unit=mA
